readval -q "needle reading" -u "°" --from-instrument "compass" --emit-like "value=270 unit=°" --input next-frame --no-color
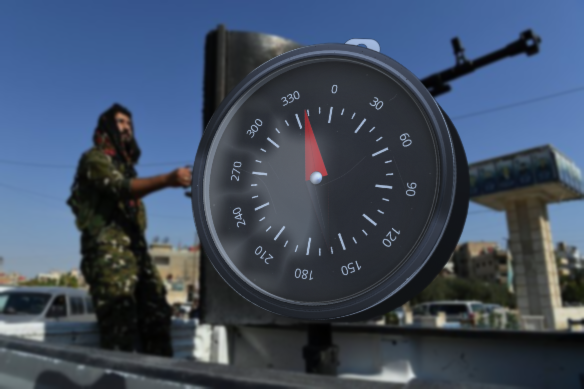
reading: value=340 unit=°
